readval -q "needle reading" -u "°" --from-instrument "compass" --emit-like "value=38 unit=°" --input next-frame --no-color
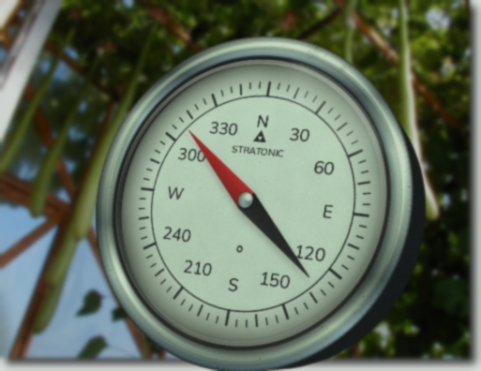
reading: value=310 unit=°
